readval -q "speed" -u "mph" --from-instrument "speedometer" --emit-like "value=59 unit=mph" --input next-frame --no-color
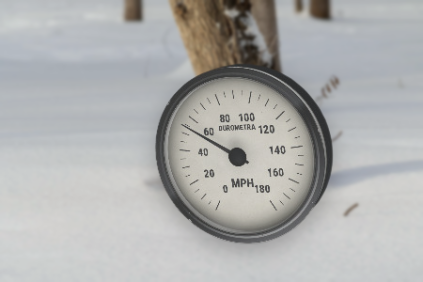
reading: value=55 unit=mph
